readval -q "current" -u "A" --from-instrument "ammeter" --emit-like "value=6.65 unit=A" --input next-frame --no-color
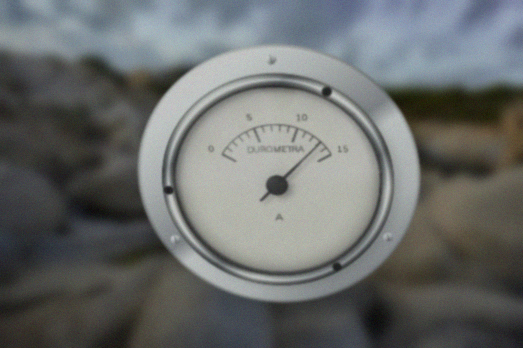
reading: value=13 unit=A
